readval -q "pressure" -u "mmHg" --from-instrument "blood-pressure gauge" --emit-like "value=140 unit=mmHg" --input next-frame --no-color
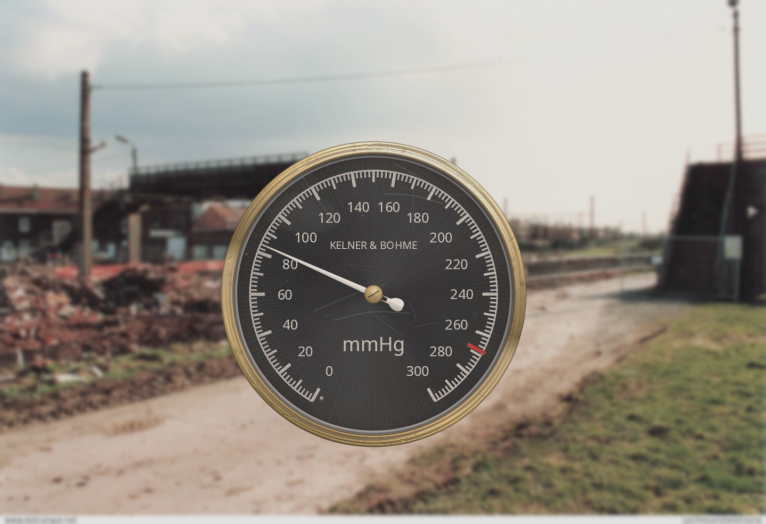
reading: value=84 unit=mmHg
